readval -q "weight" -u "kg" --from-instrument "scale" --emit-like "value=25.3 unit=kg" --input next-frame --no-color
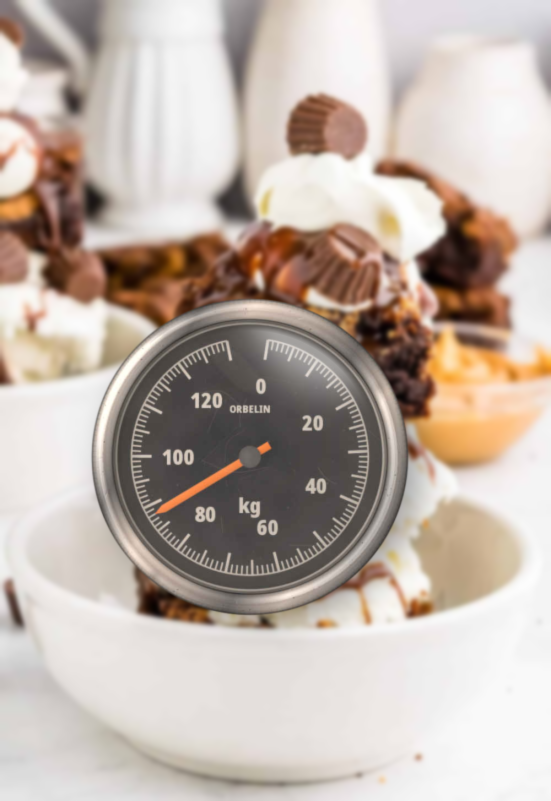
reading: value=88 unit=kg
